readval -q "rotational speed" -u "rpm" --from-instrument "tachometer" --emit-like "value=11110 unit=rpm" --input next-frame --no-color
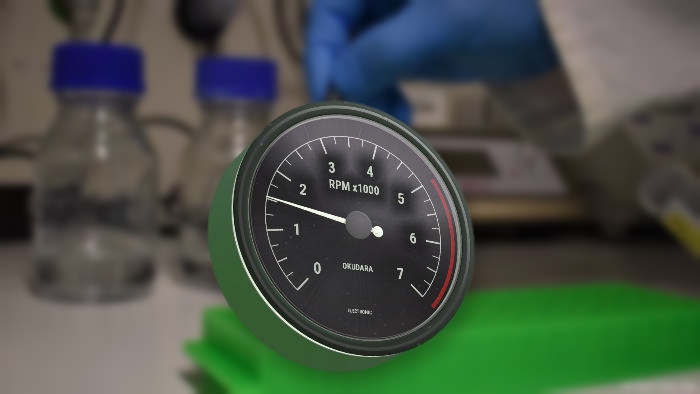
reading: value=1500 unit=rpm
